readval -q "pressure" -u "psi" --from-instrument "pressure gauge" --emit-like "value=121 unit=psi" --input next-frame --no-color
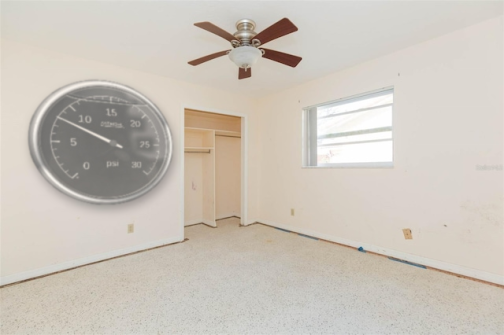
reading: value=8 unit=psi
